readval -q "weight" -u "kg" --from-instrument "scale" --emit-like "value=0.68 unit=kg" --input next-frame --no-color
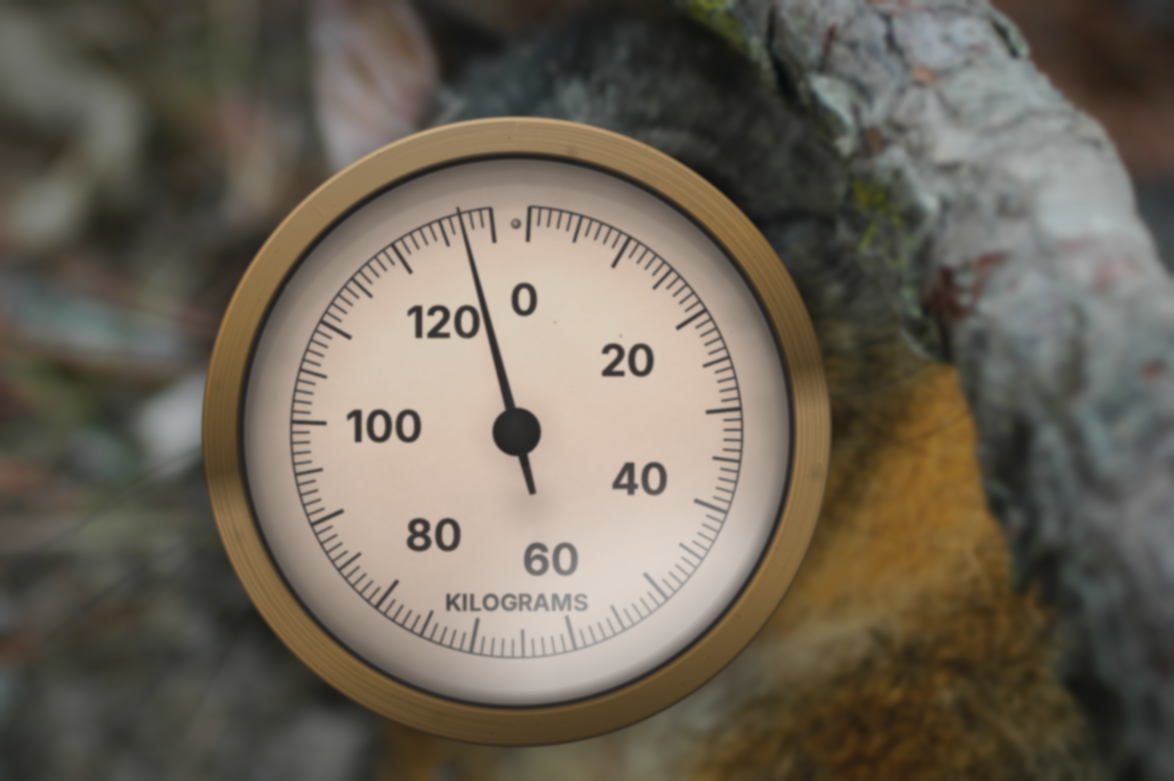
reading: value=127 unit=kg
